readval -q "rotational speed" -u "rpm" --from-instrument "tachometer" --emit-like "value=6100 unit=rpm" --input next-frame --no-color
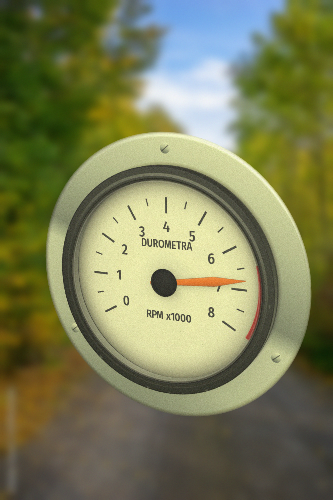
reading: value=6750 unit=rpm
